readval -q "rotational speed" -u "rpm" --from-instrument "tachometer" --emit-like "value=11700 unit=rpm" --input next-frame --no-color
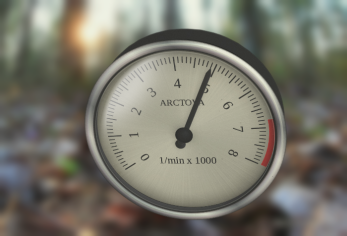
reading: value=4900 unit=rpm
